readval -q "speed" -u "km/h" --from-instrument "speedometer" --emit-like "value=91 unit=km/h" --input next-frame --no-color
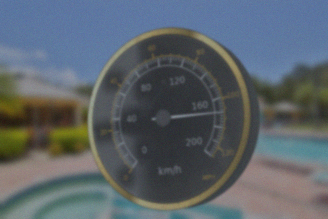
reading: value=170 unit=km/h
